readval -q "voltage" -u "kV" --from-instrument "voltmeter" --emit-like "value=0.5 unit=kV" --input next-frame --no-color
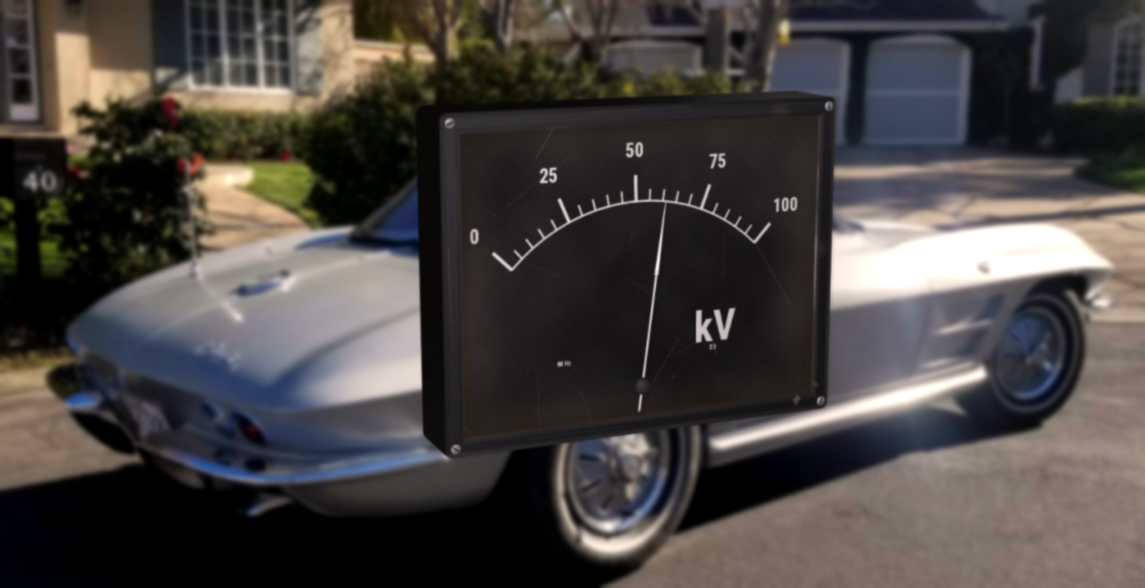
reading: value=60 unit=kV
